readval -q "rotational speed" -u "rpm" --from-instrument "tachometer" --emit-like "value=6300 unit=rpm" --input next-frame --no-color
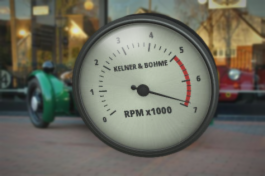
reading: value=6800 unit=rpm
